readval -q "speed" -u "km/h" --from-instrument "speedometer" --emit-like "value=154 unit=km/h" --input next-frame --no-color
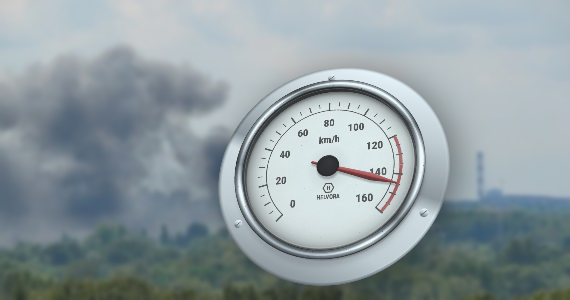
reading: value=145 unit=km/h
